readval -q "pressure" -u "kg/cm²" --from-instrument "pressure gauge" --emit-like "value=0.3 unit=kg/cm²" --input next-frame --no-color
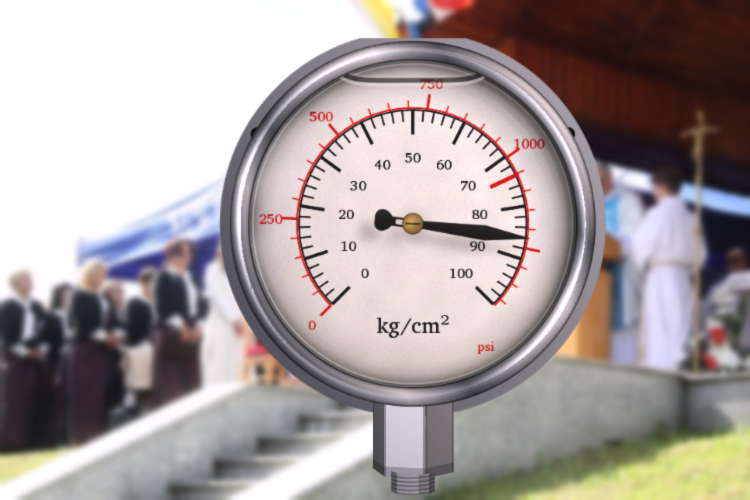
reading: value=86 unit=kg/cm²
